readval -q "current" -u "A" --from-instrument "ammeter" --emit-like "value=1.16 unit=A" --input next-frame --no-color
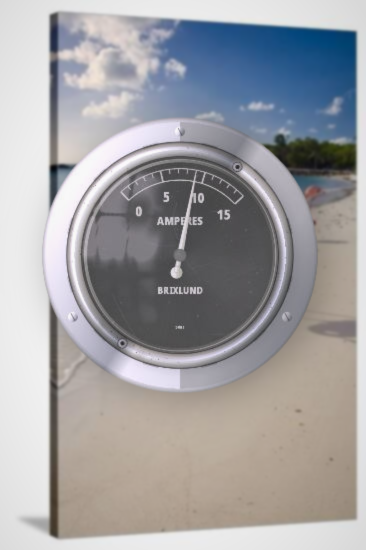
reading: value=9 unit=A
